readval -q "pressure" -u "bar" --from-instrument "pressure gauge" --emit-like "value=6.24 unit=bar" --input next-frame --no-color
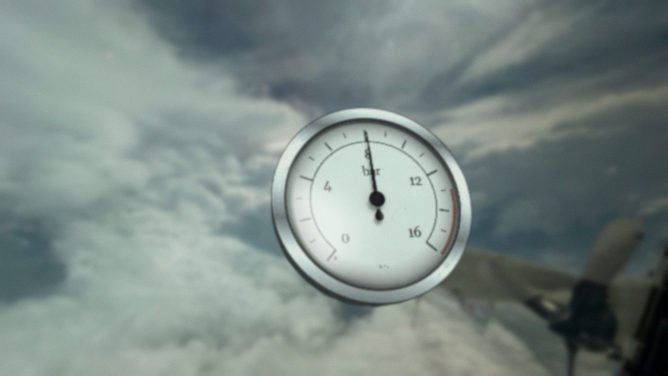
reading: value=8 unit=bar
